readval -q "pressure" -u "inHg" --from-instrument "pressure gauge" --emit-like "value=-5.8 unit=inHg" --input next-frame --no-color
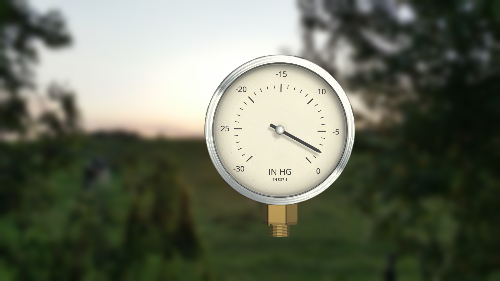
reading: value=-2 unit=inHg
